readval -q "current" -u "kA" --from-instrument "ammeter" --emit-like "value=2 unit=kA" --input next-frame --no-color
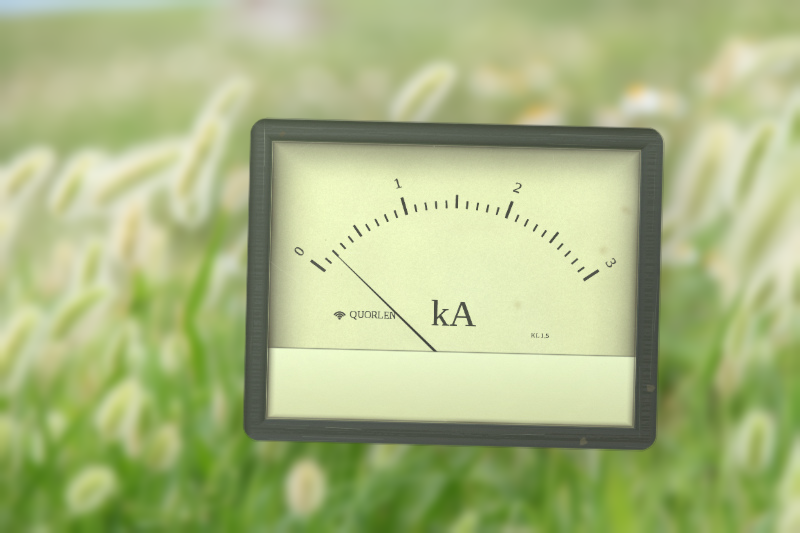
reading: value=0.2 unit=kA
